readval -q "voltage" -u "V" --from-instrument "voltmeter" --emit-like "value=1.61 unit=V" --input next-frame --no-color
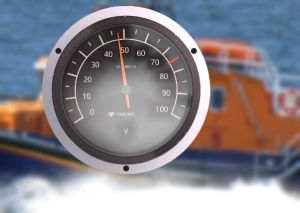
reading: value=47.5 unit=V
